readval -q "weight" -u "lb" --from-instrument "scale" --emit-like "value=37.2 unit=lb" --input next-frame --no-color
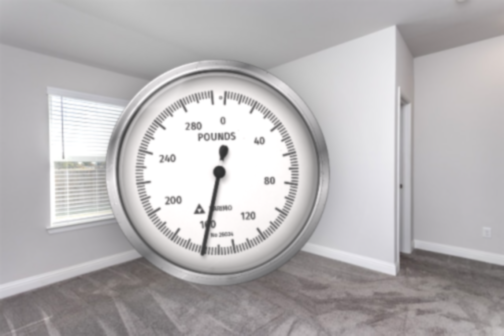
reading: value=160 unit=lb
